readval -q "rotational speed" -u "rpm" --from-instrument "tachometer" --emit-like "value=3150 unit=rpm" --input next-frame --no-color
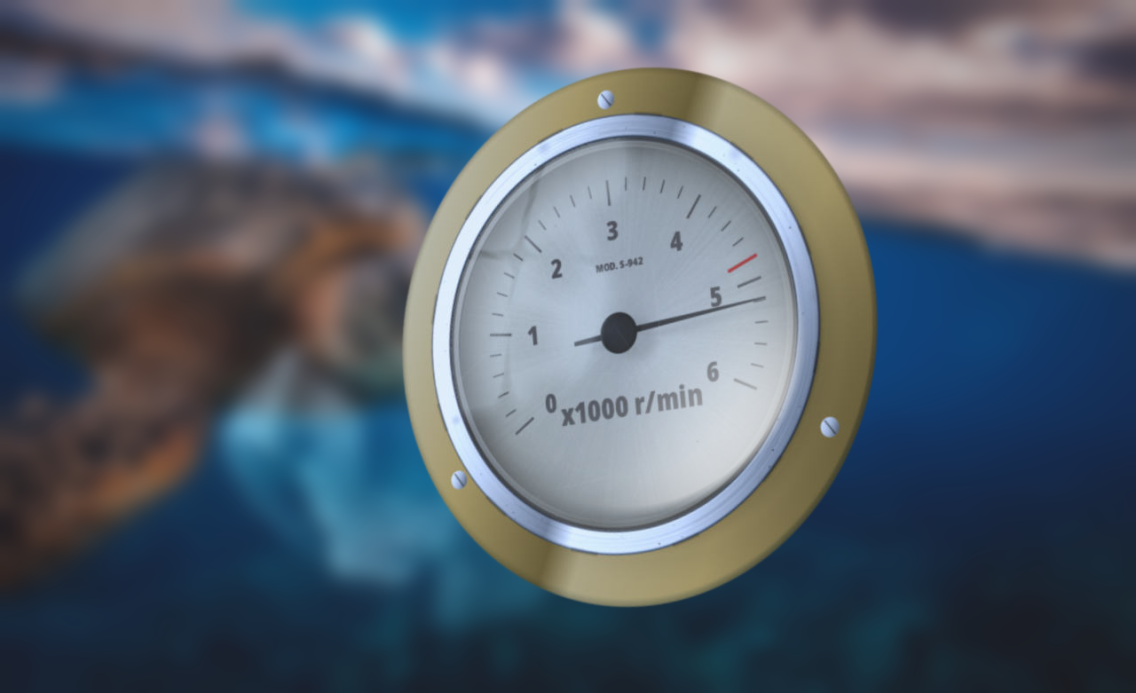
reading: value=5200 unit=rpm
